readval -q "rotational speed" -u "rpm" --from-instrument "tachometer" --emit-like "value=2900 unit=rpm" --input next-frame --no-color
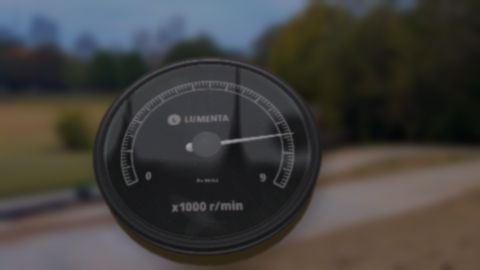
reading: value=7500 unit=rpm
